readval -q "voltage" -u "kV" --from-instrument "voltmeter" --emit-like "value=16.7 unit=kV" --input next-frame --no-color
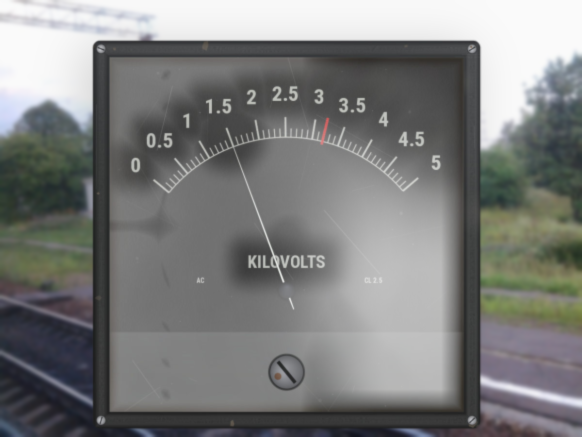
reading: value=1.5 unit=kV
